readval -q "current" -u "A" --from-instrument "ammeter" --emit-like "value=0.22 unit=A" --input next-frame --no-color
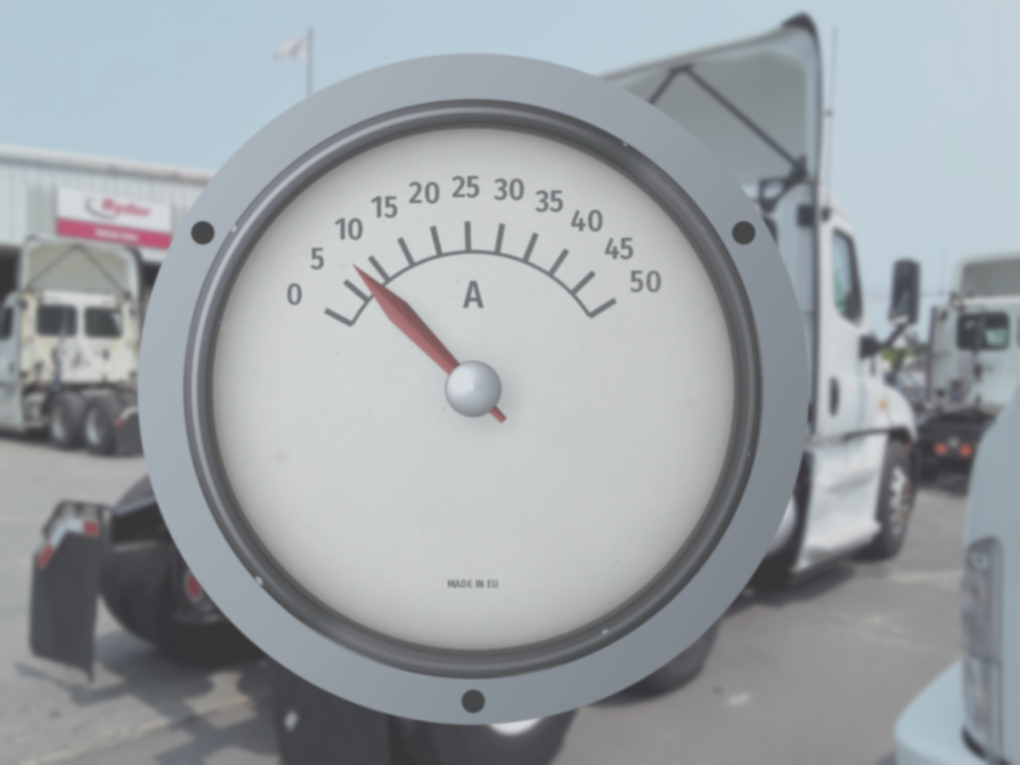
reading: value=7.5 unit=A
